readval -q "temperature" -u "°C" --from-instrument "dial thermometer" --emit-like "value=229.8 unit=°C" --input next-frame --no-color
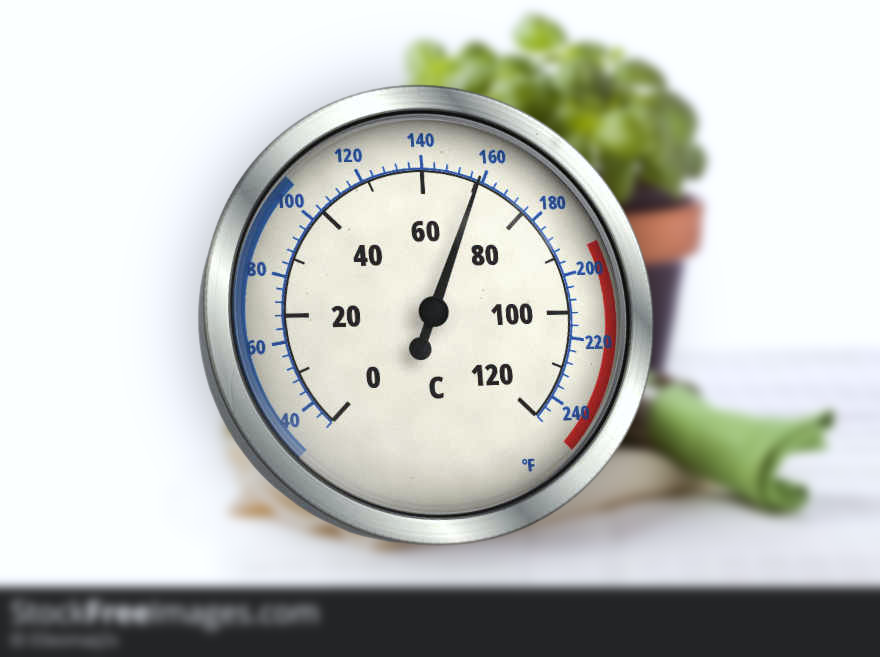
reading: value=70 unit=°C
